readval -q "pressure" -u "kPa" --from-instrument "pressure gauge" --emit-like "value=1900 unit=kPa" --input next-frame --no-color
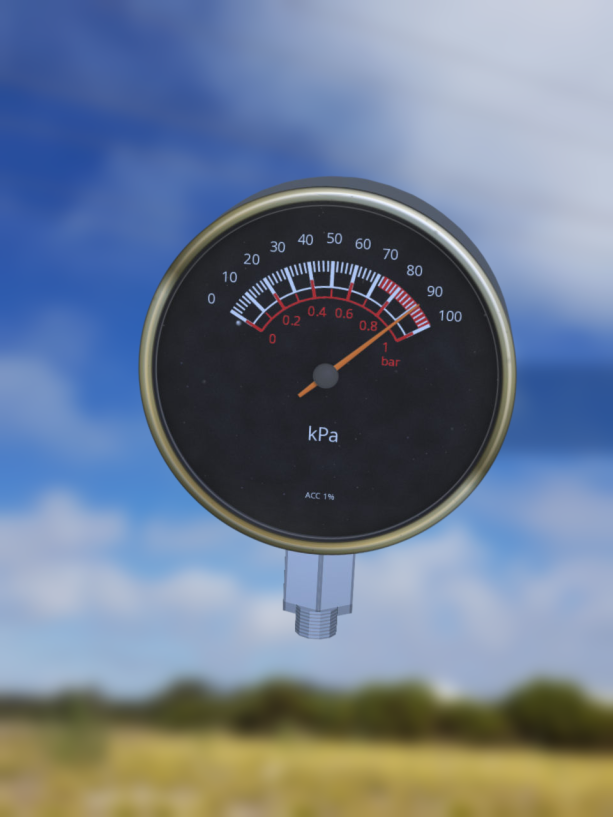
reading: value=90 unit=kPa
